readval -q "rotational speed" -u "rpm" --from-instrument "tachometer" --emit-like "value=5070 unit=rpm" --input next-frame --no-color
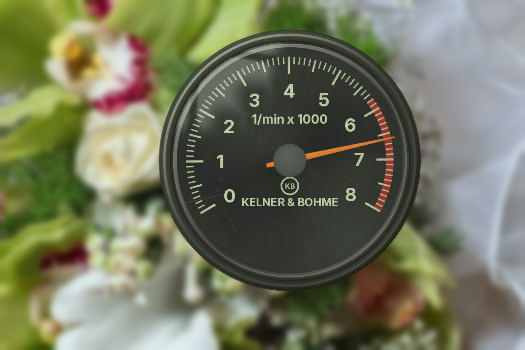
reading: value=6600 unit=rpm
